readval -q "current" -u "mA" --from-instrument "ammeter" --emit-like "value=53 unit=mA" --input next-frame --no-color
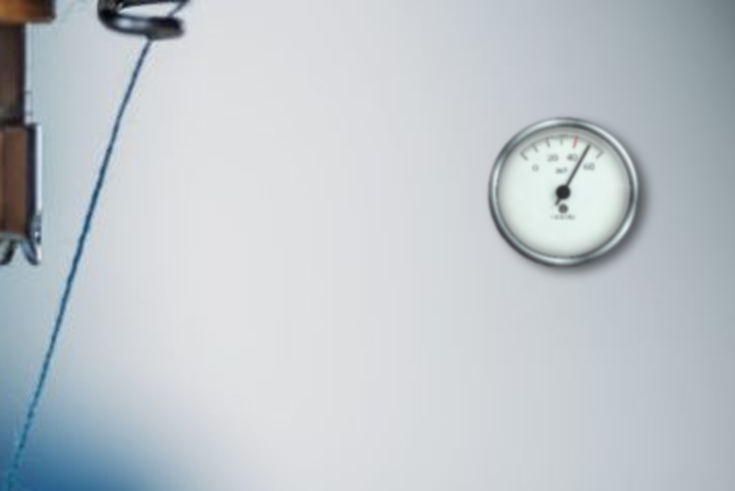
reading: value=50 unit=mA
